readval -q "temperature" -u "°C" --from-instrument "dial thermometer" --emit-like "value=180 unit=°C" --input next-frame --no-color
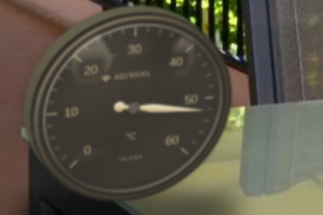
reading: value=52 unit=°C
